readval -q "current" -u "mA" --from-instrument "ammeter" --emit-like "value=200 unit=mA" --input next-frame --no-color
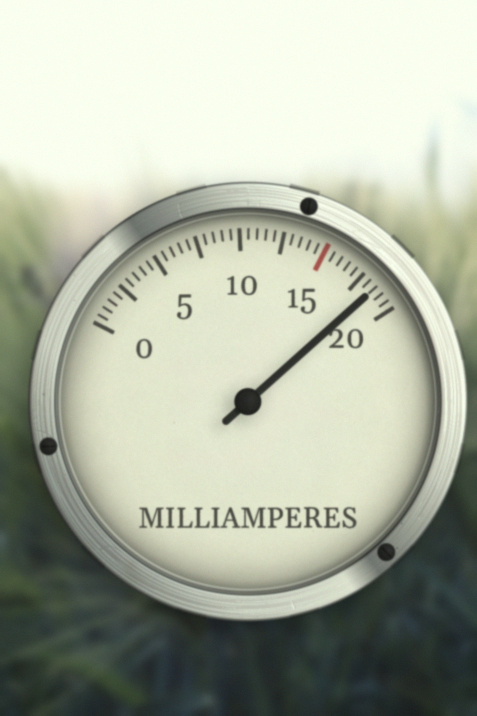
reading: value=18.5 unit=mA
